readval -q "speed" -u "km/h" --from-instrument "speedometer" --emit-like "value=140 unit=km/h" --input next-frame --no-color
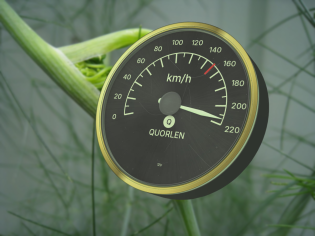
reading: value=215 unit=km/h
